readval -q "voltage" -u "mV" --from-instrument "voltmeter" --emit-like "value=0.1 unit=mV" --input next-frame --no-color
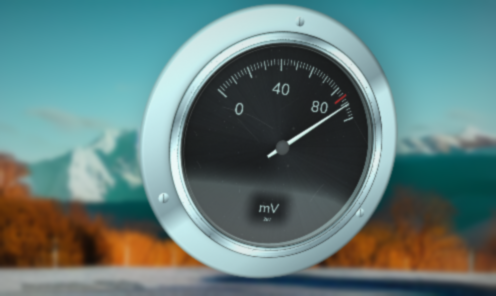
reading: value=90 unit=mV
